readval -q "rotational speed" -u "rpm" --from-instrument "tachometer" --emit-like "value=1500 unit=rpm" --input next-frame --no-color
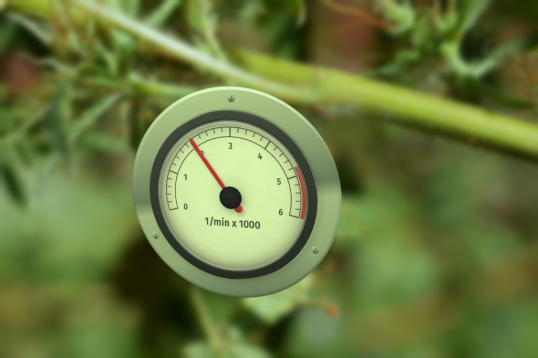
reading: value=2000 unit=rpm
